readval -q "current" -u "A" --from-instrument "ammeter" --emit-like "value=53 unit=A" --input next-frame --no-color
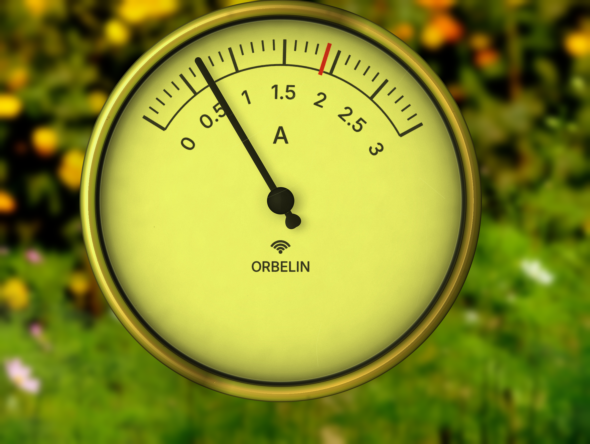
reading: value=0.7 unit=A
